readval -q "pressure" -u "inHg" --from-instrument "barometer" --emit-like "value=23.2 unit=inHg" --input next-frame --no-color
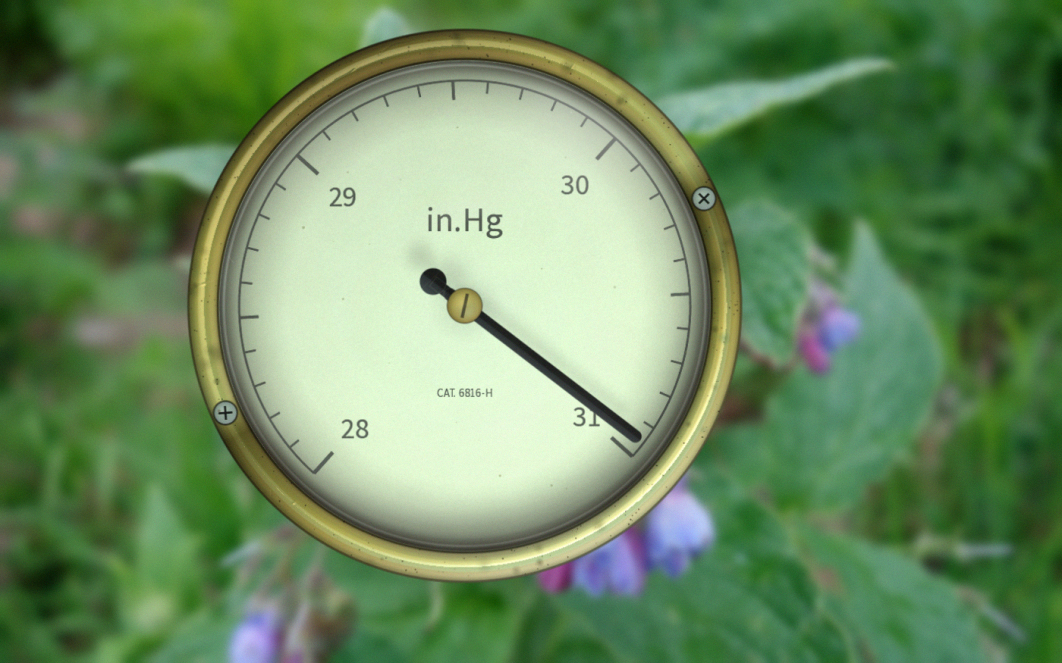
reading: value=30.95 unit=inHg
